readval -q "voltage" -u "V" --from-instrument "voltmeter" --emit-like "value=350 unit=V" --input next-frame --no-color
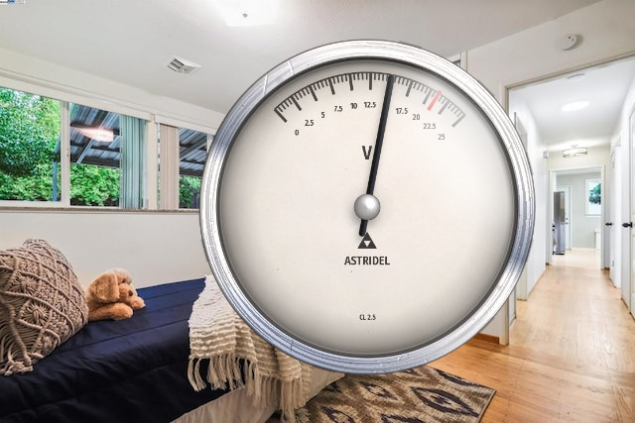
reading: value=15 unit=V
